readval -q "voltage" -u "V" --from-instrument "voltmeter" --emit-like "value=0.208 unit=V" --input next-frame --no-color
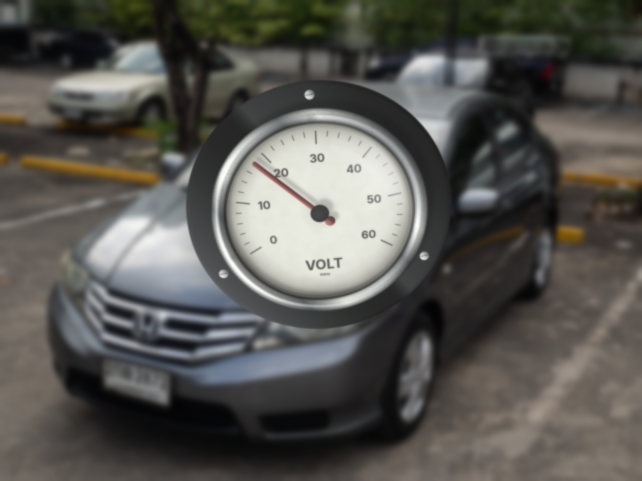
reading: value=18 unit=V
